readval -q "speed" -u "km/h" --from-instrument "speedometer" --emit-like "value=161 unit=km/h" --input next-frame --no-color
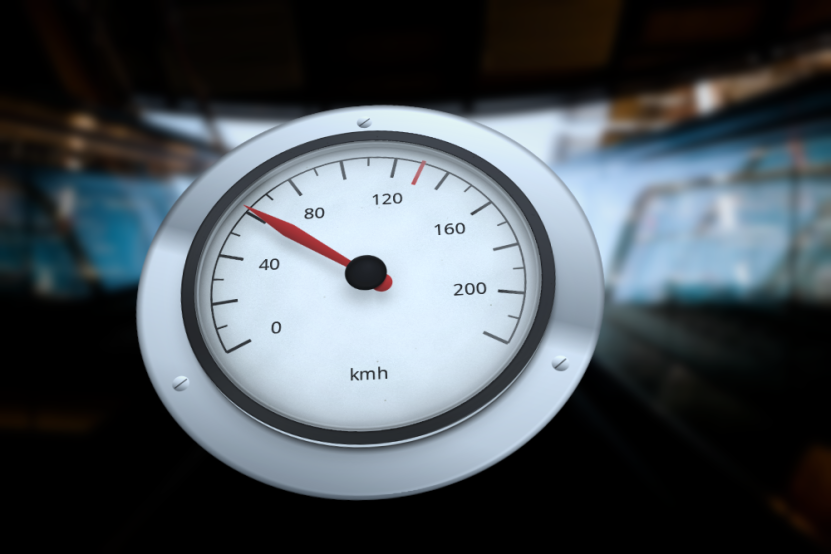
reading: value=60 unit=km/h
